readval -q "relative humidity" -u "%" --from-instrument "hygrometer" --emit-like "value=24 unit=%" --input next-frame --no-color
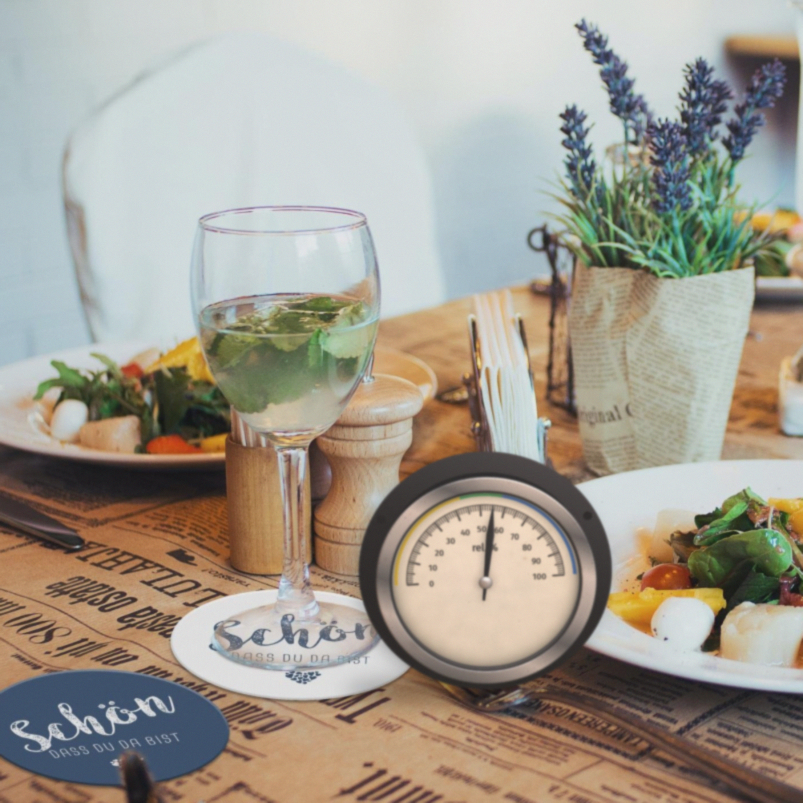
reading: value=55 unit=%
